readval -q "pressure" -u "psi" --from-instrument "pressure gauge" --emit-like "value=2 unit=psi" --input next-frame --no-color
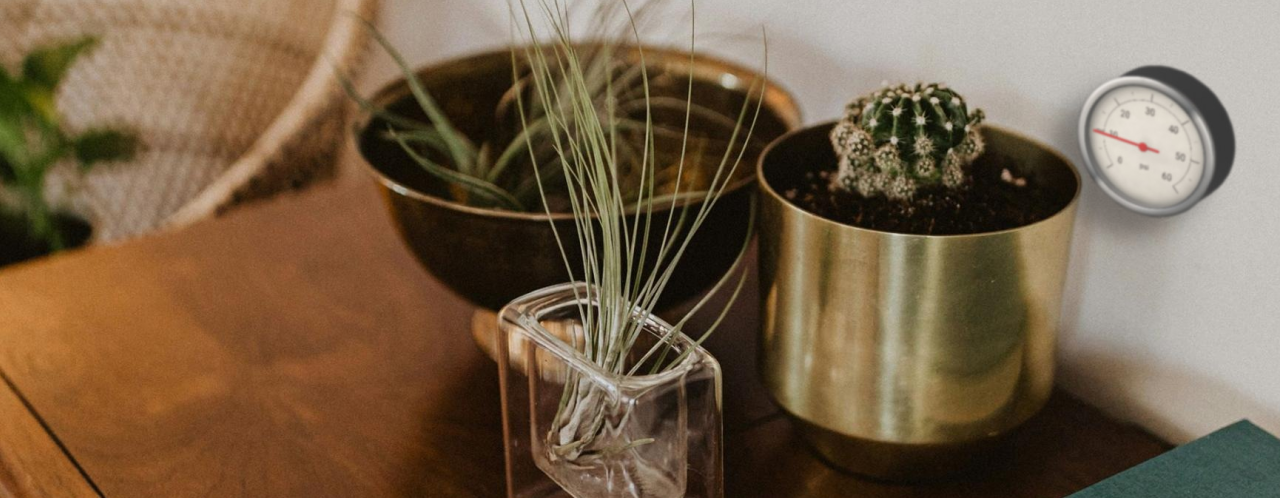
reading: value=10 unit=psi
